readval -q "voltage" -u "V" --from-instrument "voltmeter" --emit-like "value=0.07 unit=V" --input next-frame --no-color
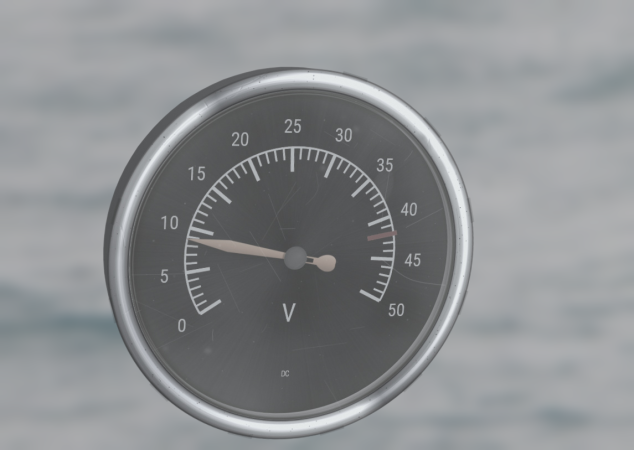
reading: value=9 unit=V
